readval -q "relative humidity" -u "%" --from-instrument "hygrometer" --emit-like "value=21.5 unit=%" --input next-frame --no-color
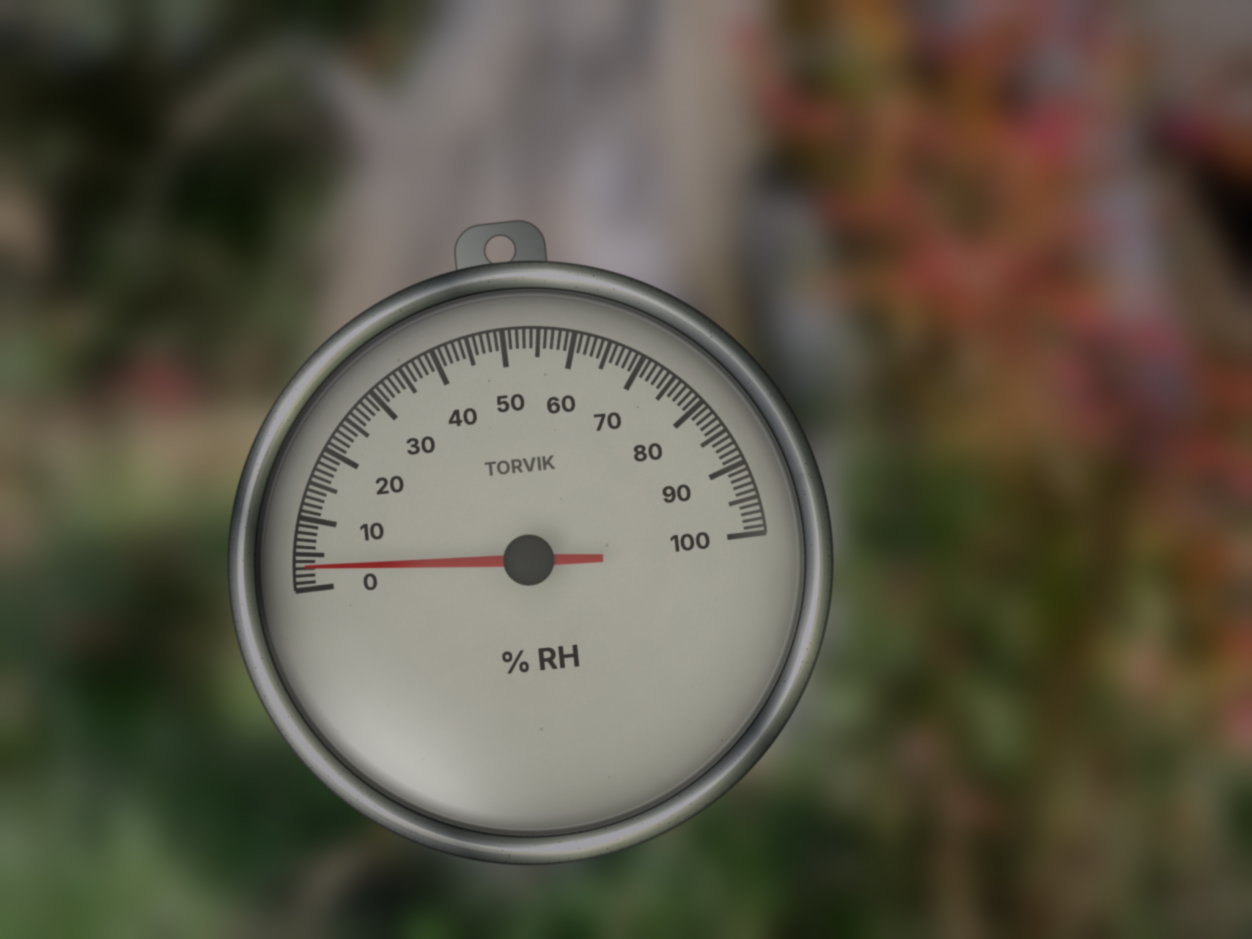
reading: value=3 unit=%
